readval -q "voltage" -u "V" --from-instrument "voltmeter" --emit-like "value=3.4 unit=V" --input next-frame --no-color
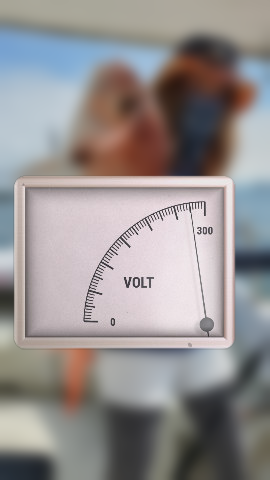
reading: value=275 unit=V
